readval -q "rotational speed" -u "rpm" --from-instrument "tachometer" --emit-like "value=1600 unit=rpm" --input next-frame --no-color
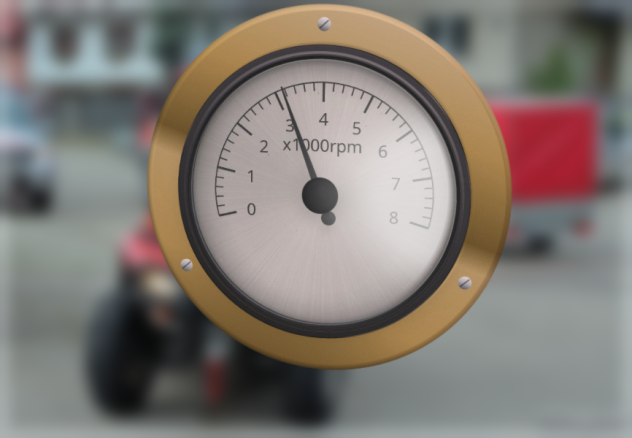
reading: value=3200 unit=rpm
